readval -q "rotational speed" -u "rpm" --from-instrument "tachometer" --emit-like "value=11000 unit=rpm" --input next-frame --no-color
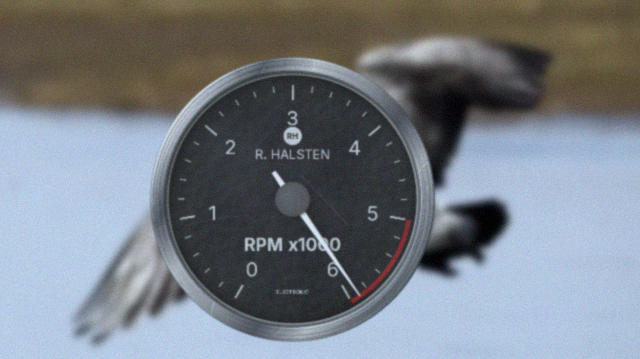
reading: value=5900 unit=rpm
